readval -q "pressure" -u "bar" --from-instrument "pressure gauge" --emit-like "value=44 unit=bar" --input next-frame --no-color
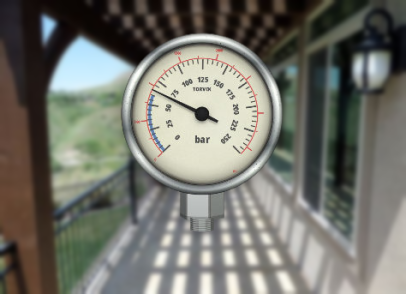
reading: value=65 unit=bar
